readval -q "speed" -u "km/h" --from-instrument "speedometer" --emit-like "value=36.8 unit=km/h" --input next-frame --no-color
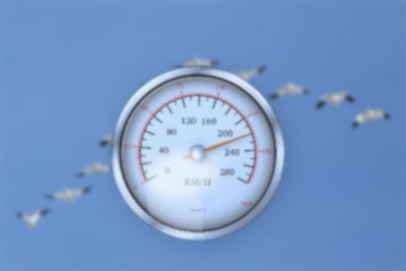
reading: value=220 unit=km/h
